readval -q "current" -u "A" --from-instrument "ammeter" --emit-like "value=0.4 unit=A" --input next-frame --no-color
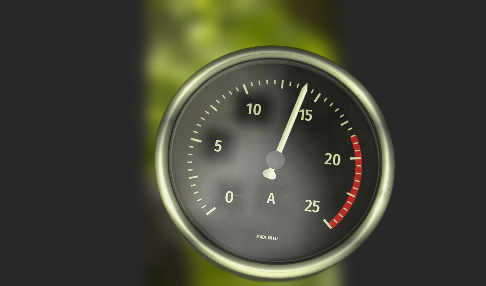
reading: value=14 unit=A
